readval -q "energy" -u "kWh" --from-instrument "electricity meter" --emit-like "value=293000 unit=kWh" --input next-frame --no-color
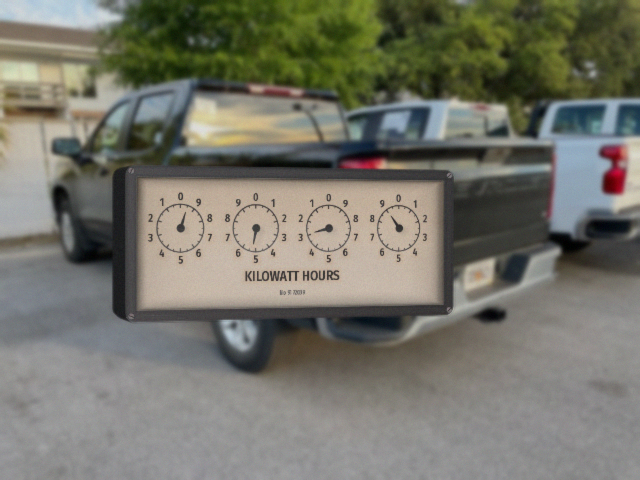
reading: value=9529 unit=kWh
